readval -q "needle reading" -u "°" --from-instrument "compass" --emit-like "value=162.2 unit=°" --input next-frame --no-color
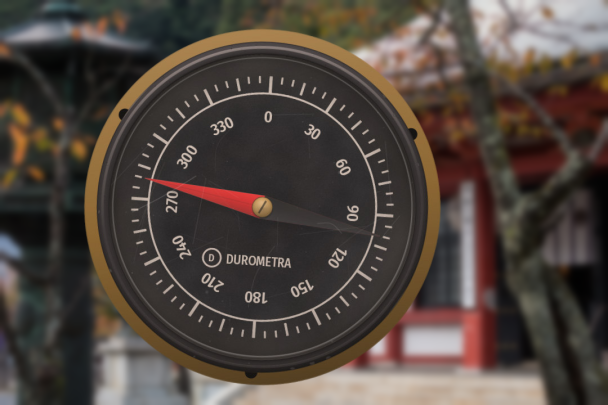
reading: value=280 unit=°
